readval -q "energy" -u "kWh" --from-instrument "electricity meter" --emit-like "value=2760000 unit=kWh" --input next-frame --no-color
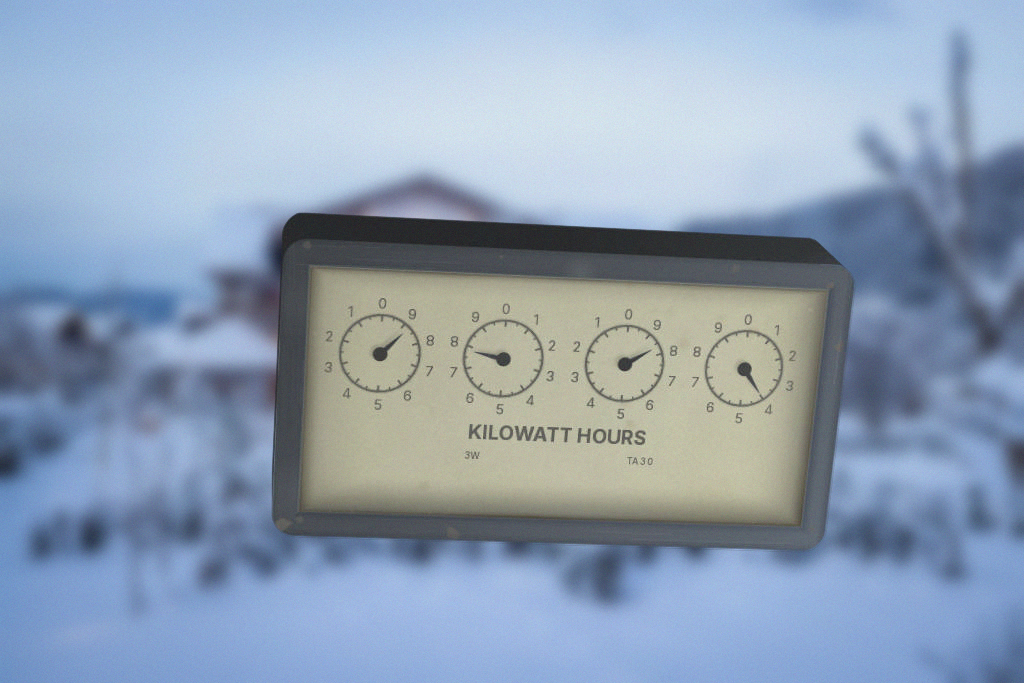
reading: value=8784 unit=kWh
